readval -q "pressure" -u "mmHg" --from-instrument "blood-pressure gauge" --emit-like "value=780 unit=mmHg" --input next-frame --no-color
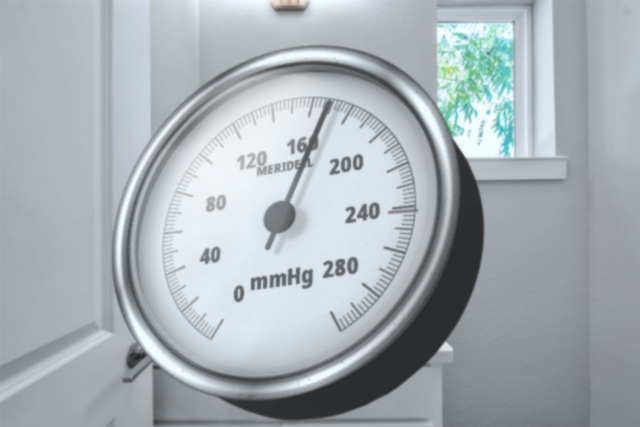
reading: value=170 unit=mmHg
